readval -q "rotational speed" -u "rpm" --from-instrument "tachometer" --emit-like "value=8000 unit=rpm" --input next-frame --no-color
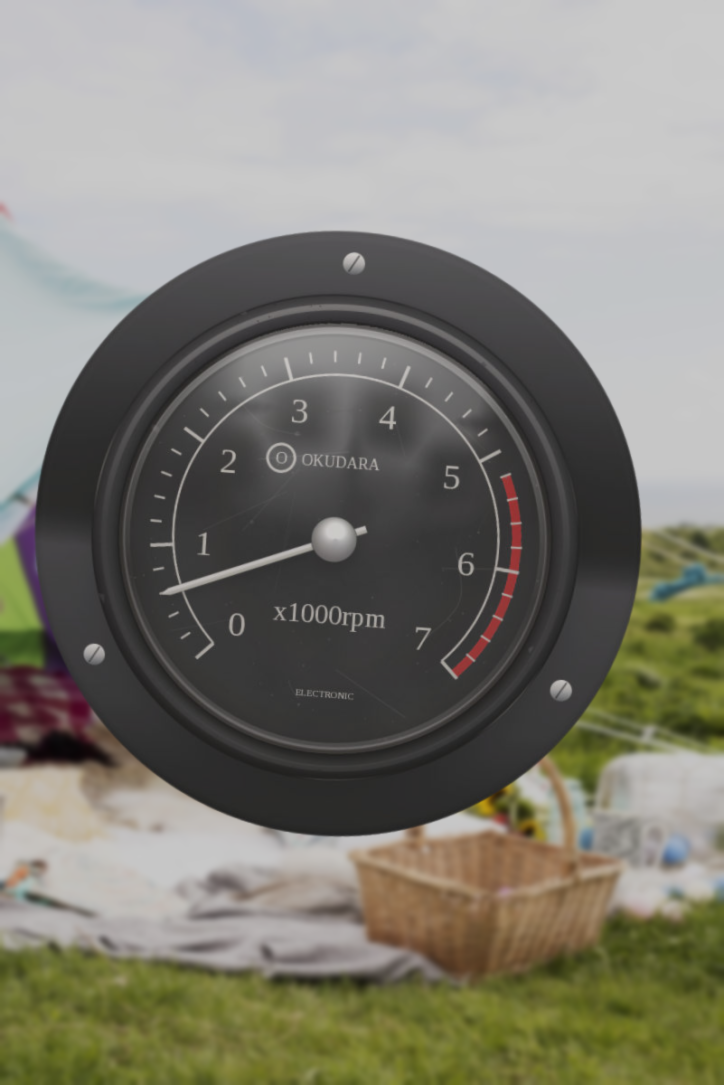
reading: value=600 unit=rpm
